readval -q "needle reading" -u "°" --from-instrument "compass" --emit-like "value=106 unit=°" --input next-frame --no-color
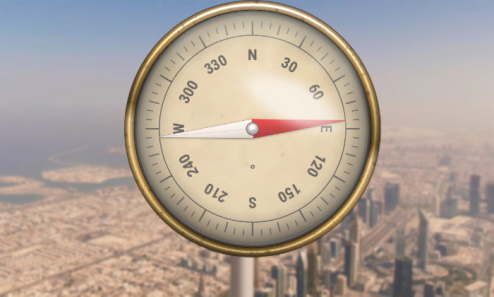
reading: value=85 unit=°
